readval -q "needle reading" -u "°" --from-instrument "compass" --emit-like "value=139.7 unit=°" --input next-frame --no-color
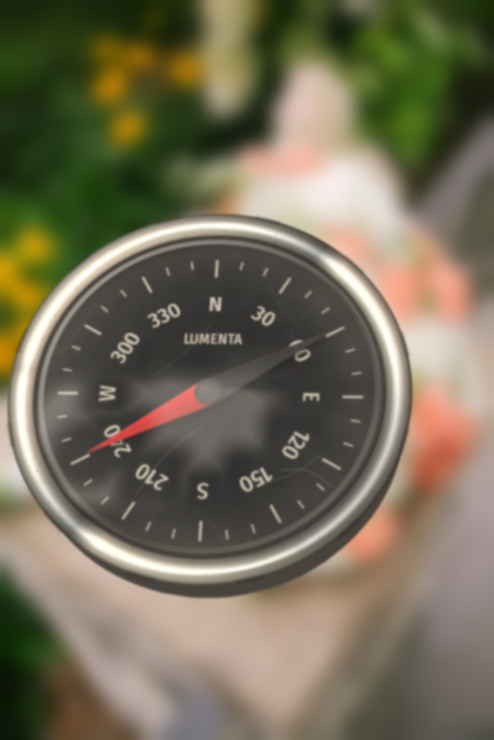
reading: value=240 unit=°
